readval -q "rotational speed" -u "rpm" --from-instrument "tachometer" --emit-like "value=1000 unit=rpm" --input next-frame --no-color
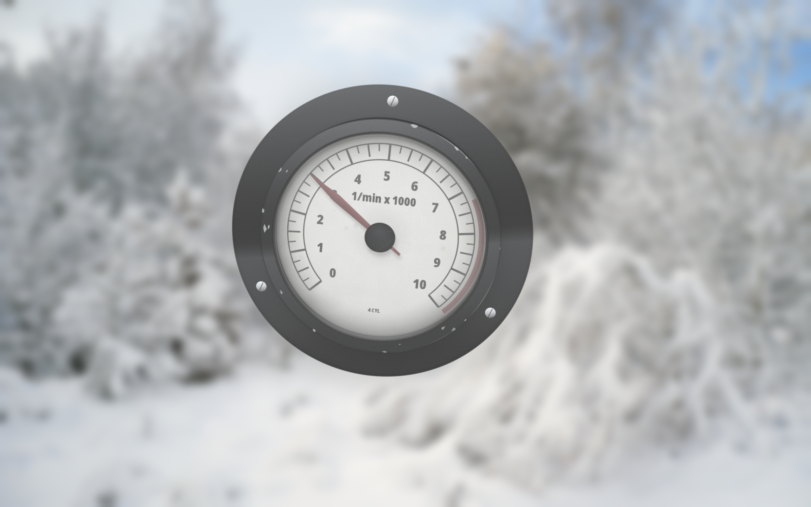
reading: value=3000 unit=rpm
